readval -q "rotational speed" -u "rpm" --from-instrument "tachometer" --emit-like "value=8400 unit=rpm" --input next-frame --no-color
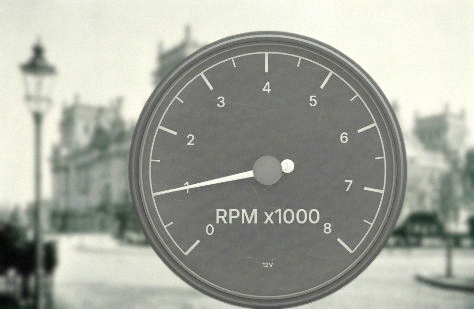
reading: value=1000 unit=rpm
